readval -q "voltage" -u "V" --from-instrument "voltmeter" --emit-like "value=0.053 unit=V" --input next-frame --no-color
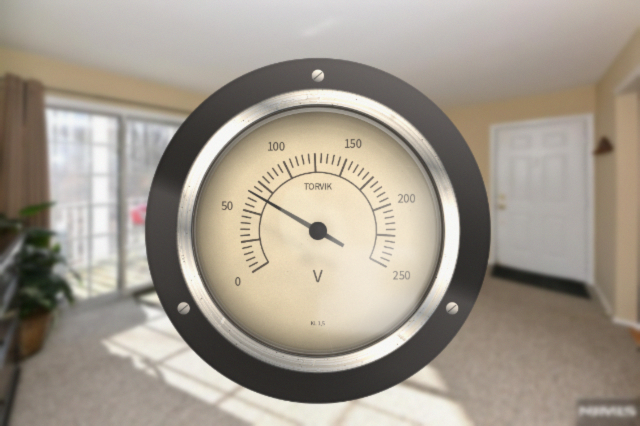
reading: value=65 unit=V
